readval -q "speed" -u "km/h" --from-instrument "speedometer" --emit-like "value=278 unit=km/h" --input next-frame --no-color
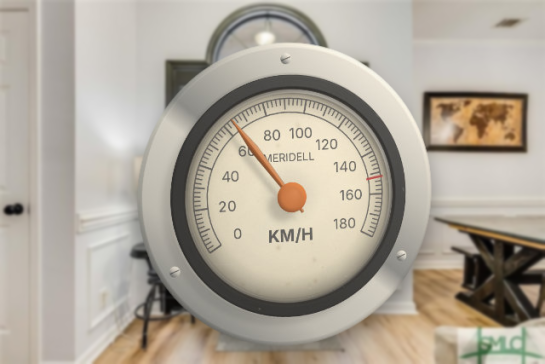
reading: value=64 unit=km/h
